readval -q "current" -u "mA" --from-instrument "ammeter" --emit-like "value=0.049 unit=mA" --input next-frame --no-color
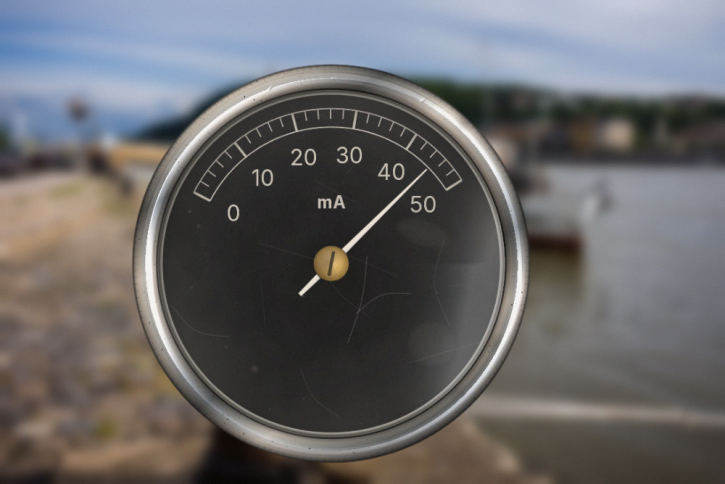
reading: value=45 unit=mA
